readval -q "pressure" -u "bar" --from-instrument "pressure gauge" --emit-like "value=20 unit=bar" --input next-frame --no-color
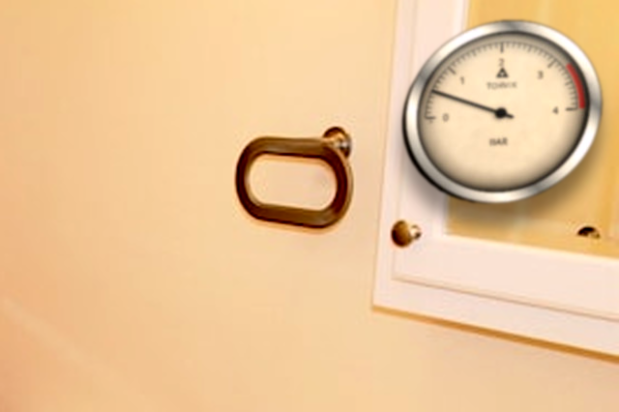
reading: value=0.5 unit=bar
